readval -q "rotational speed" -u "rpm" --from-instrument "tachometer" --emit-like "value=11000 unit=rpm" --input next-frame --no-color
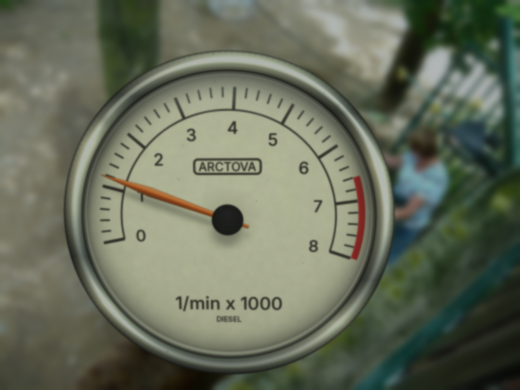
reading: value=1200 unit=rpm
